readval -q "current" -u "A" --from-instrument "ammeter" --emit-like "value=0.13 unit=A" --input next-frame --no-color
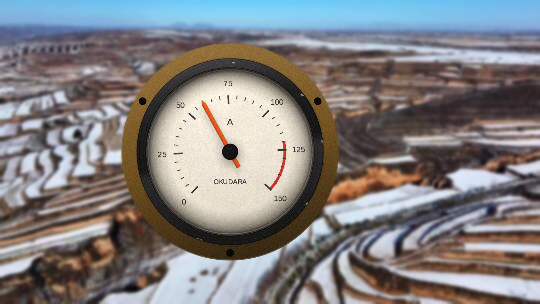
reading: value=60 unit=A
